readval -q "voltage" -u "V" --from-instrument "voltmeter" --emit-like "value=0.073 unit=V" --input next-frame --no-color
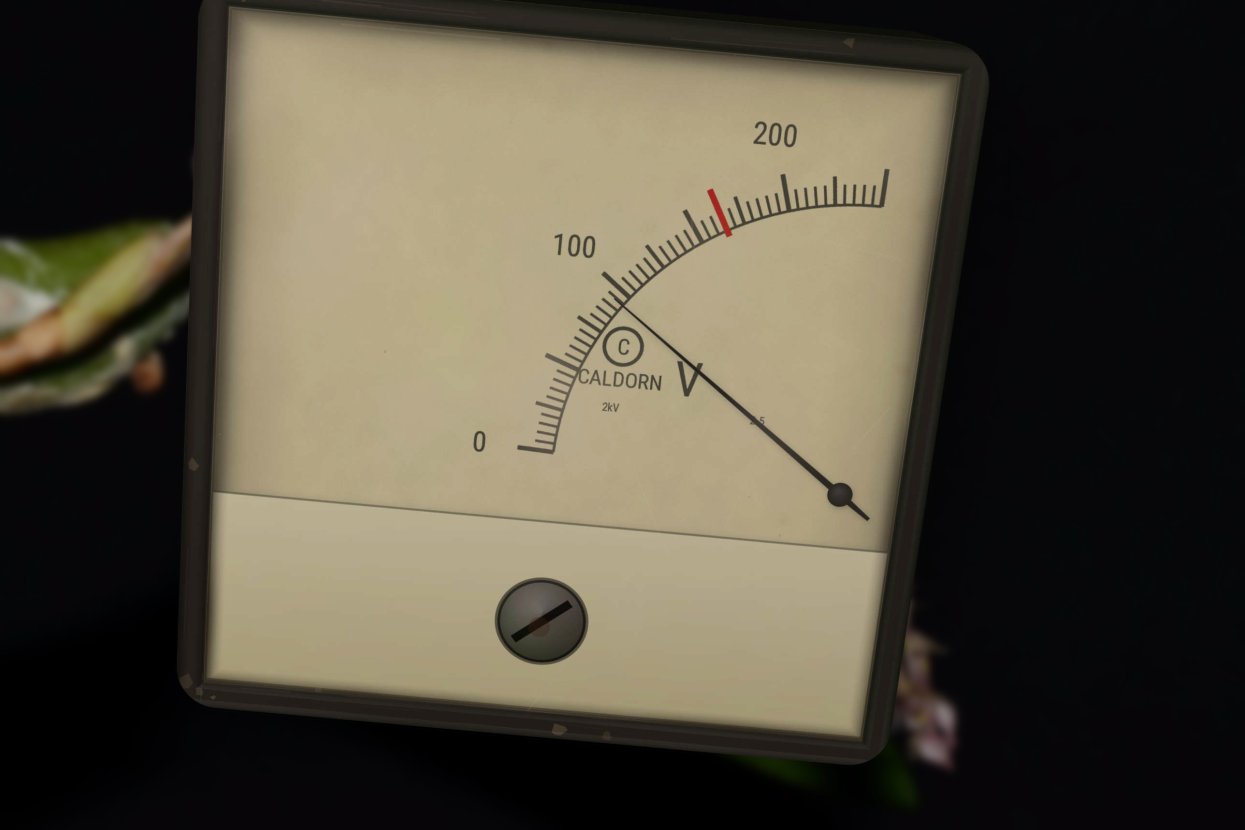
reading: value=95 unit=V
